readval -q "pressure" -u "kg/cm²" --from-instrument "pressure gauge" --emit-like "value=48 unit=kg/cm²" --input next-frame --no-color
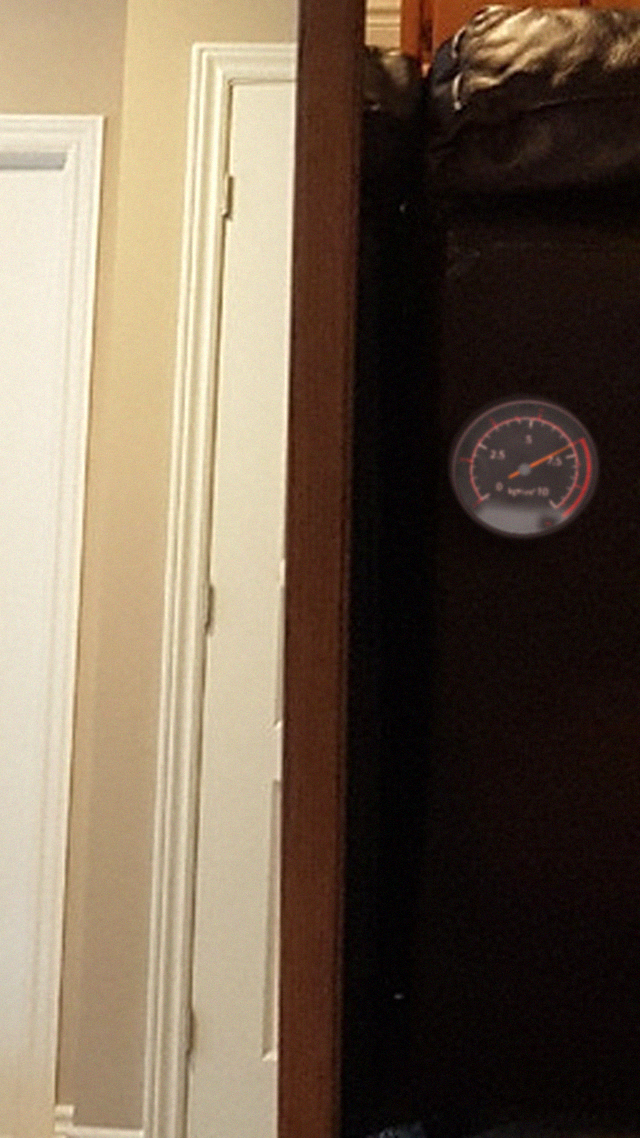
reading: value=7 unit=kg/cm²
